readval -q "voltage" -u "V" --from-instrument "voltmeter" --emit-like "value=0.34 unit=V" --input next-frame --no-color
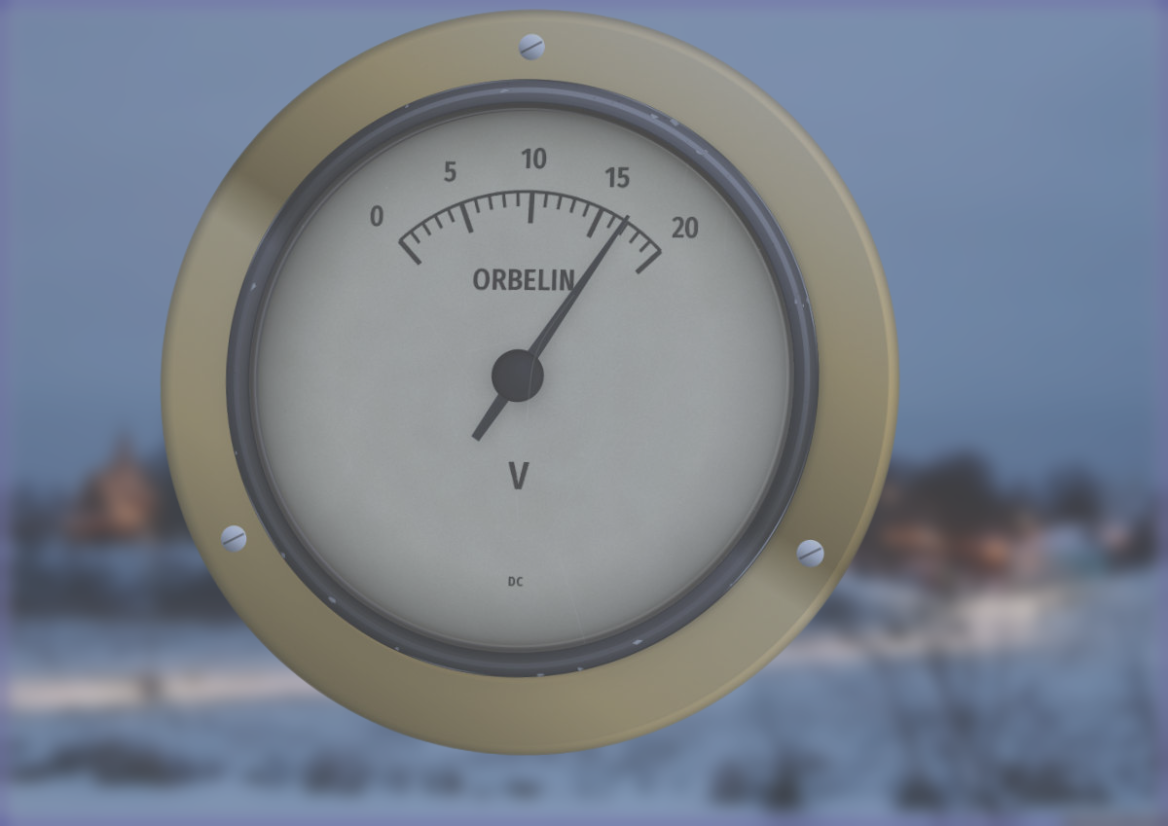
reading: value=17 unit=V
